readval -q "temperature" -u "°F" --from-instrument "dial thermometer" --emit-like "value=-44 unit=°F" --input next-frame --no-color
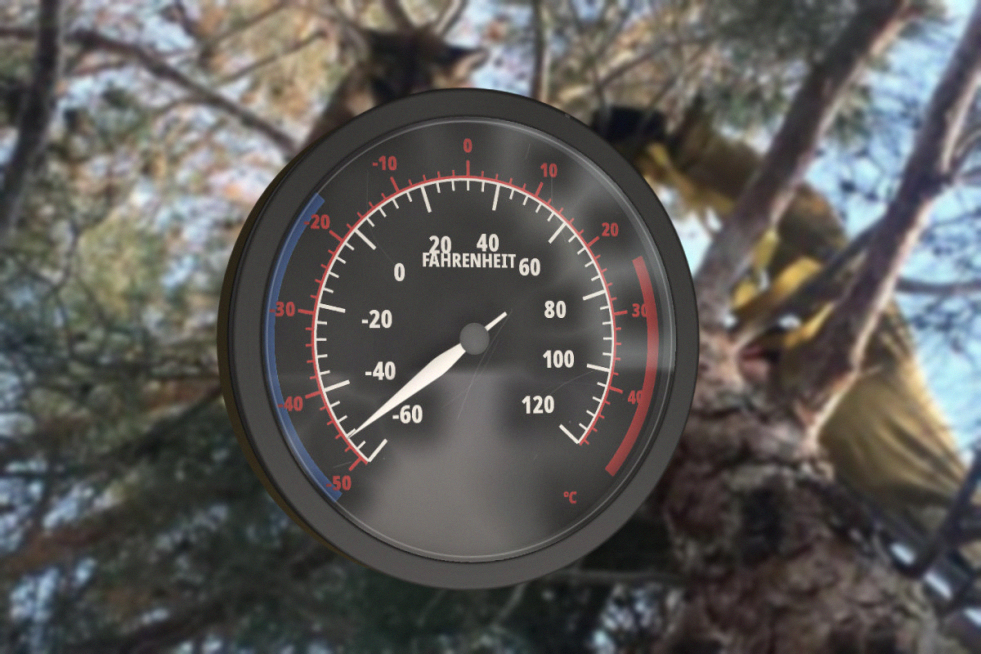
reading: value=-52 unit=°F
